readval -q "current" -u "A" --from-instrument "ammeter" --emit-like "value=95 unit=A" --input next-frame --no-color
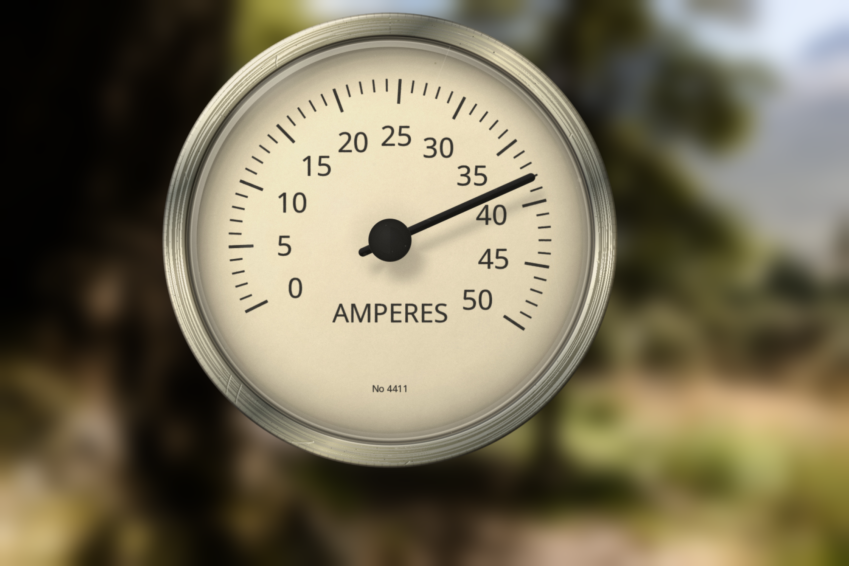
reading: value=38 unit=A
